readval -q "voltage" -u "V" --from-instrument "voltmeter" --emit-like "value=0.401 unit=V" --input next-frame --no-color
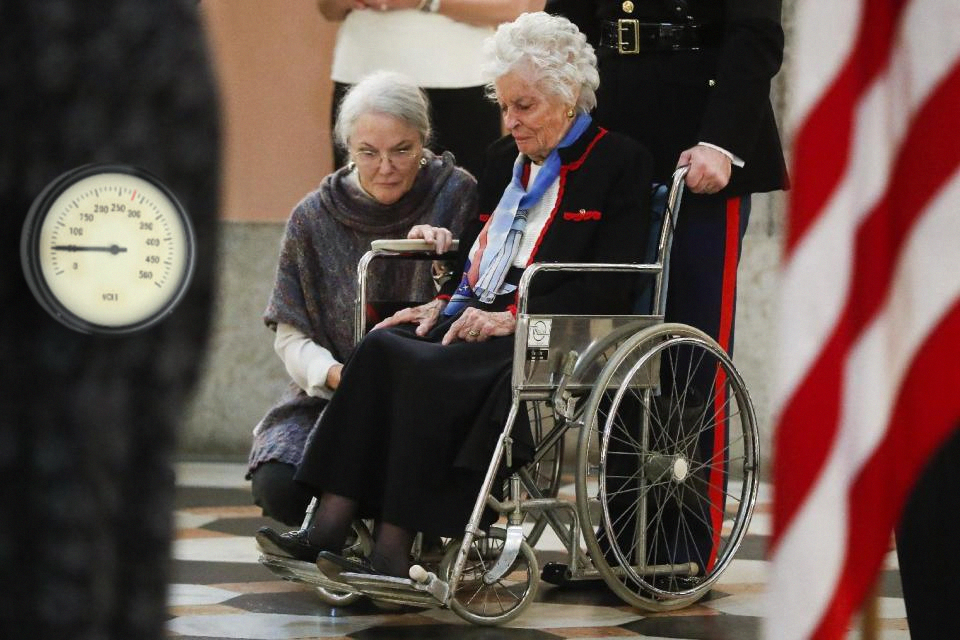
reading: value=50 unit=V
